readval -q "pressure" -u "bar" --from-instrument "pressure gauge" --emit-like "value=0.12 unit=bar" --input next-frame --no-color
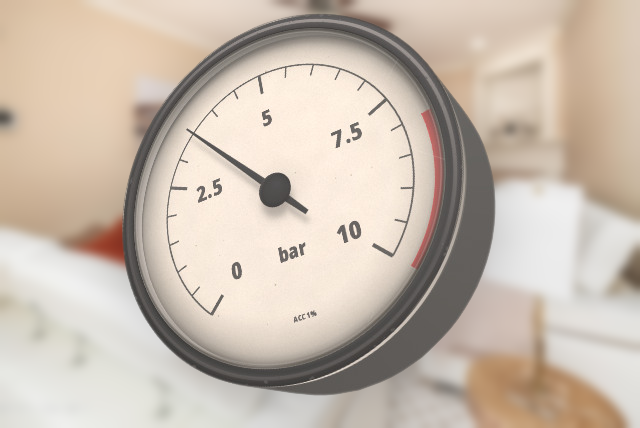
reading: value=3.5 unit=bar
